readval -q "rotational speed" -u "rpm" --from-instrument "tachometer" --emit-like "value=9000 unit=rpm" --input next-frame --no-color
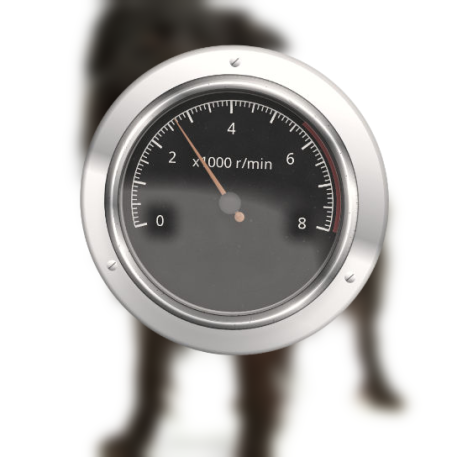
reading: value=2700 unit=rpm
